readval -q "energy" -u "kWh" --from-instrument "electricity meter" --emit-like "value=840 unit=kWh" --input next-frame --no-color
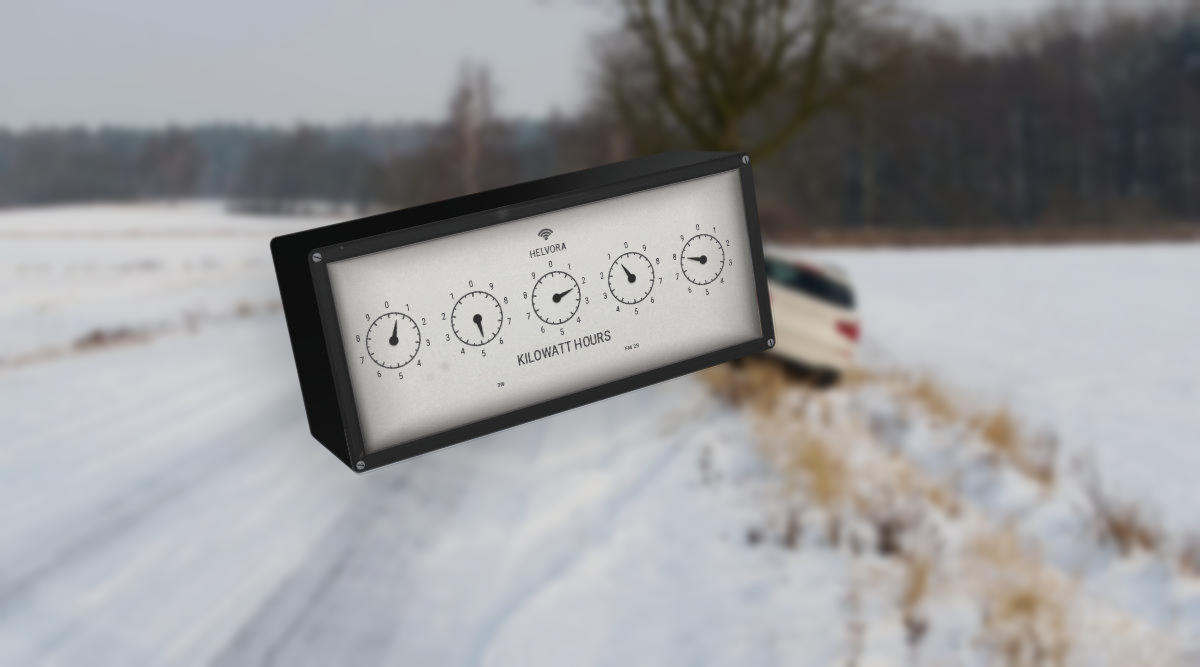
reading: value=5208 unit=kWh
